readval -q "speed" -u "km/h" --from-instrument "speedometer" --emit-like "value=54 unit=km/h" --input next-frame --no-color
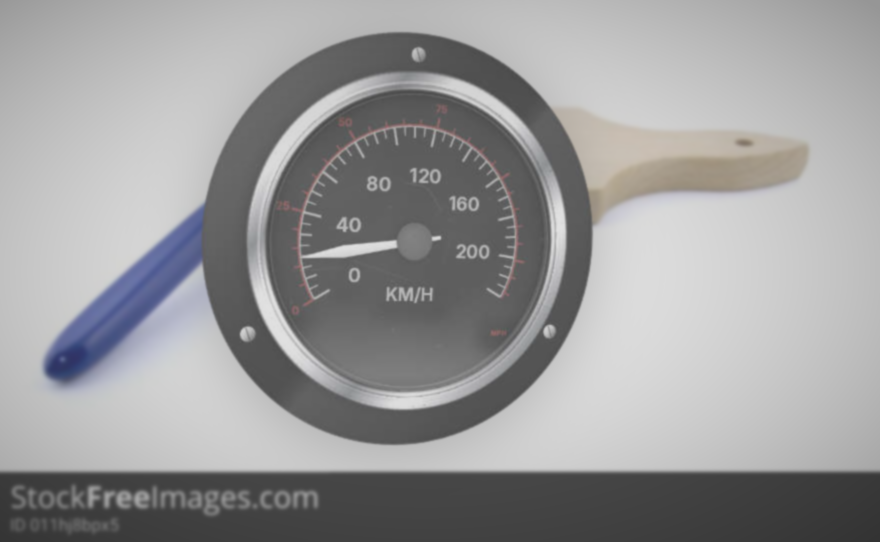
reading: value=20 unit=km/h
